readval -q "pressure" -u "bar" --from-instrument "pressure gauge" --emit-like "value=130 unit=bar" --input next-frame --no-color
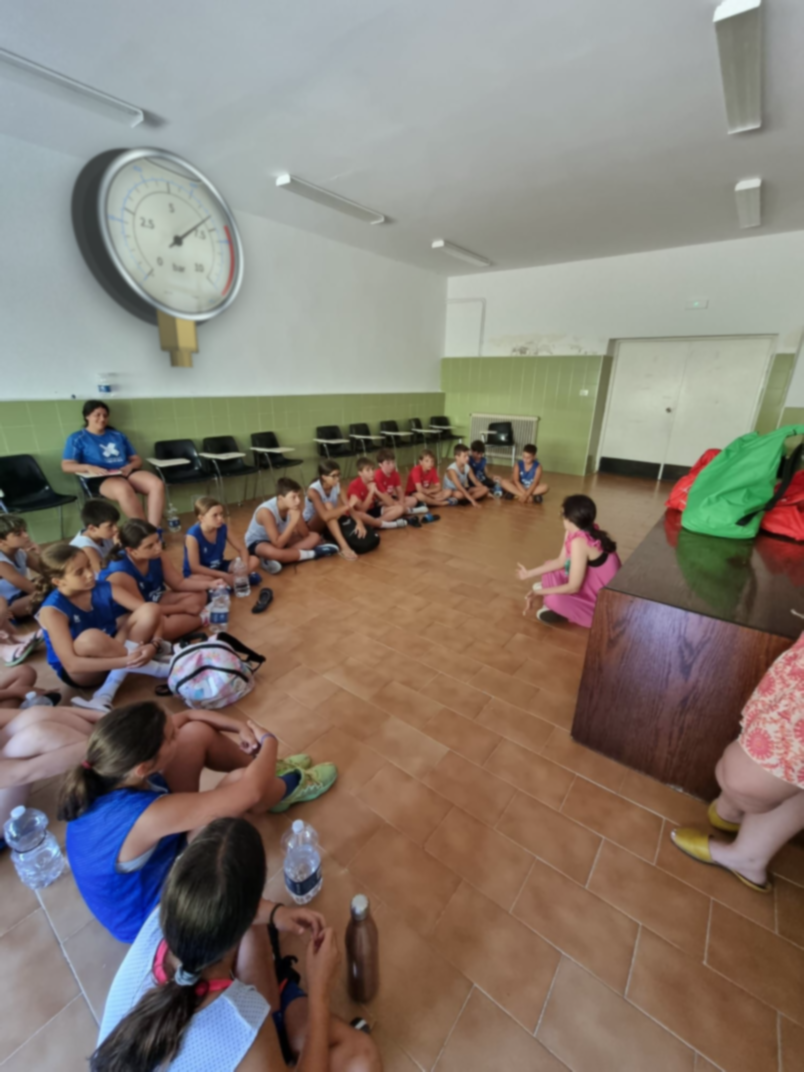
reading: value=7 unit=bar
